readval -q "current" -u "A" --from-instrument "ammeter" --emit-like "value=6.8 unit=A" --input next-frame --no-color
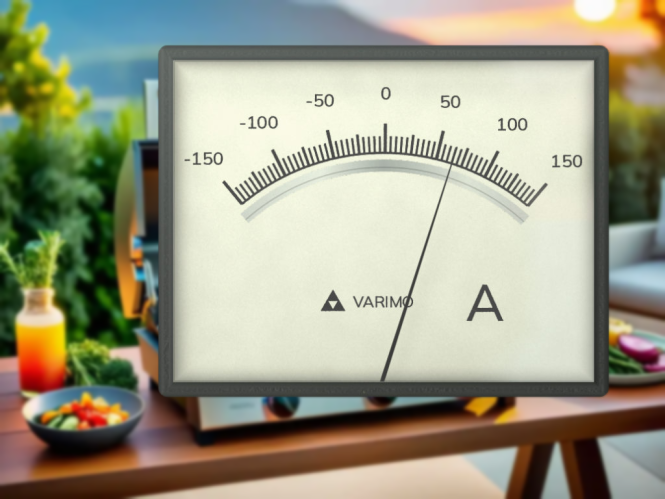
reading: value=65 unit=A
